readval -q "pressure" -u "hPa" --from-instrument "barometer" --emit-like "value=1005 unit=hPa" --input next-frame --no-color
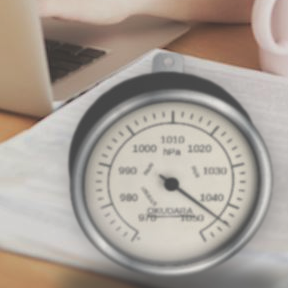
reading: value=1044 unit=hPa
